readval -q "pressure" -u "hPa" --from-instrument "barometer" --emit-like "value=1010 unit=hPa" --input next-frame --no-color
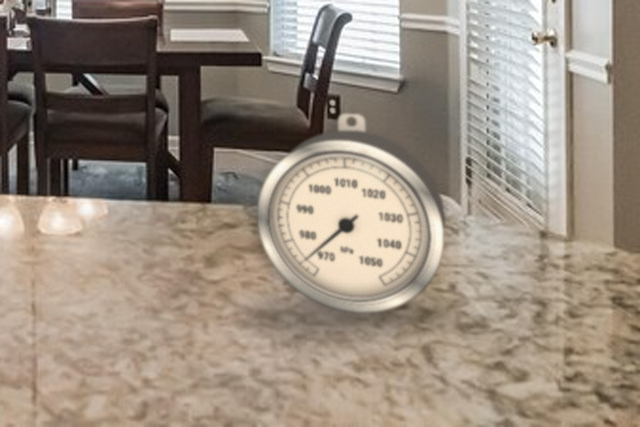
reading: value=974 unit=hPa
